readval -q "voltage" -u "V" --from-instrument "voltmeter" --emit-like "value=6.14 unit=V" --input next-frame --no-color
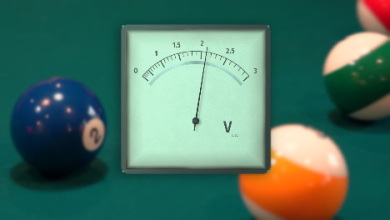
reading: value=2.1 unit=V
